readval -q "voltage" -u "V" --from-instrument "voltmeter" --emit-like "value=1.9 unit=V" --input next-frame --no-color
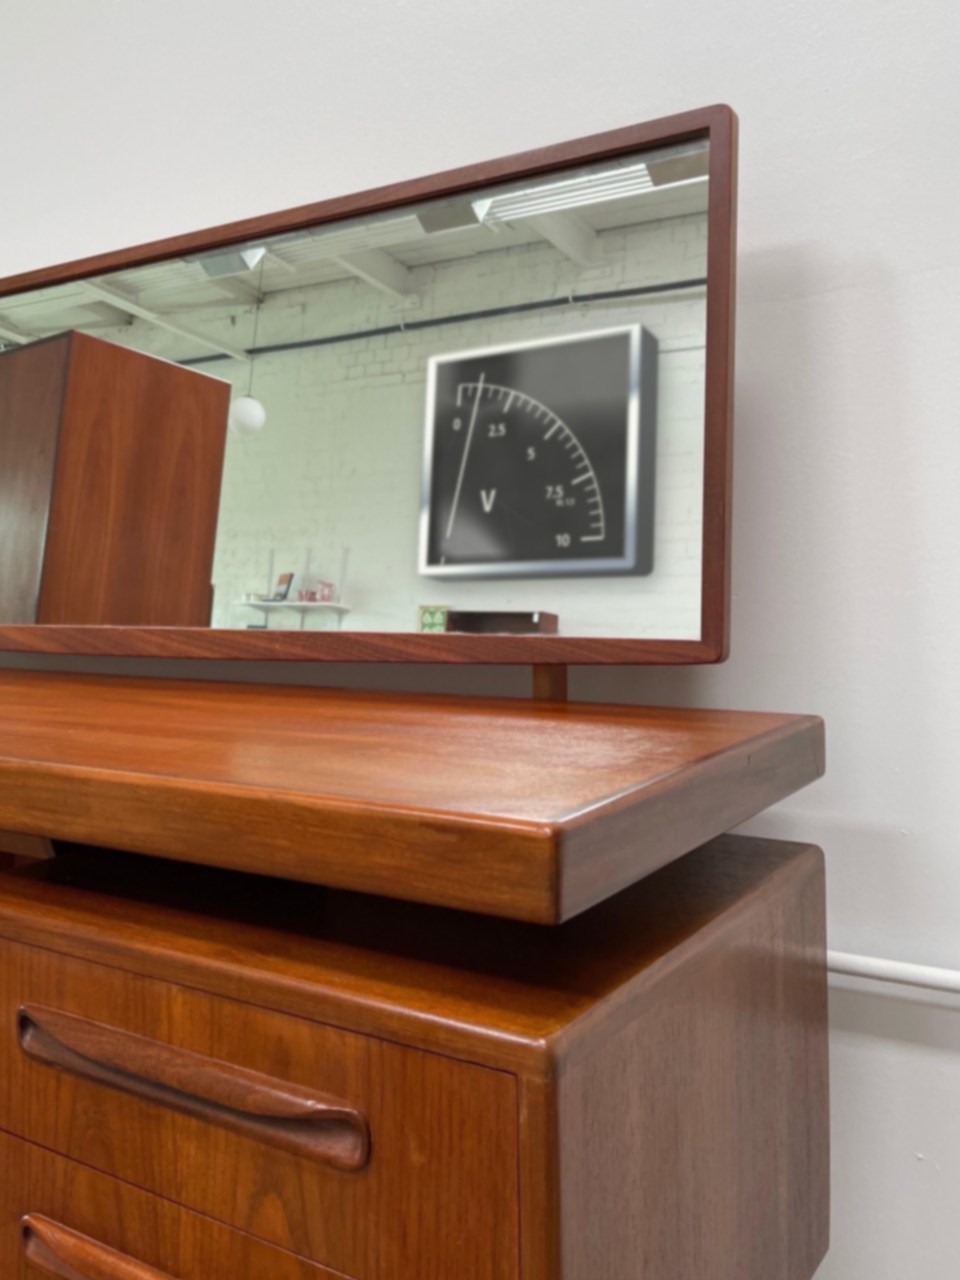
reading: value=1 unit=V
